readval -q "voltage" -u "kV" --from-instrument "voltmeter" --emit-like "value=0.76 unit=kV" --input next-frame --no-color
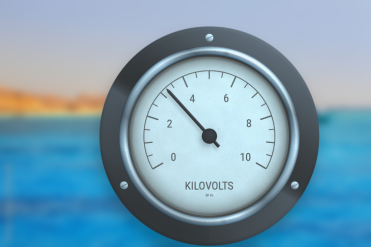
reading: value=3.25 unit=kV
